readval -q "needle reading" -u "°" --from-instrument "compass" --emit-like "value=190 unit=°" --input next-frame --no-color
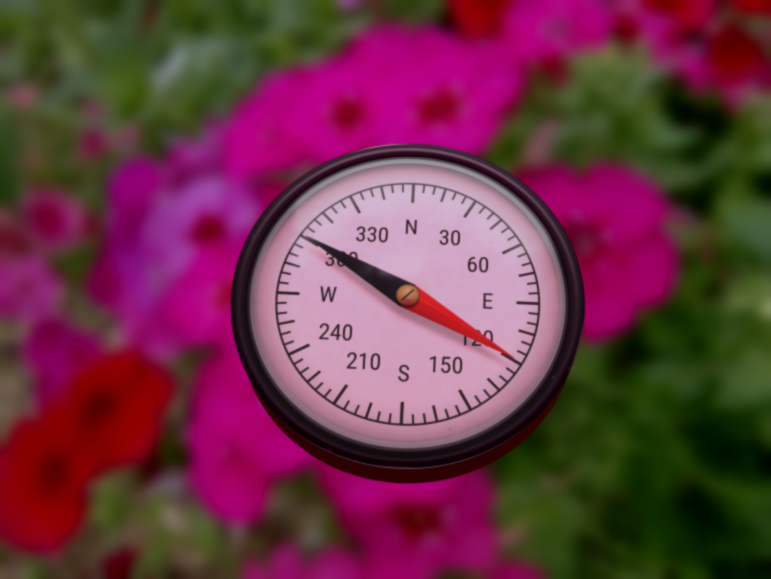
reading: value=120 unit=°
